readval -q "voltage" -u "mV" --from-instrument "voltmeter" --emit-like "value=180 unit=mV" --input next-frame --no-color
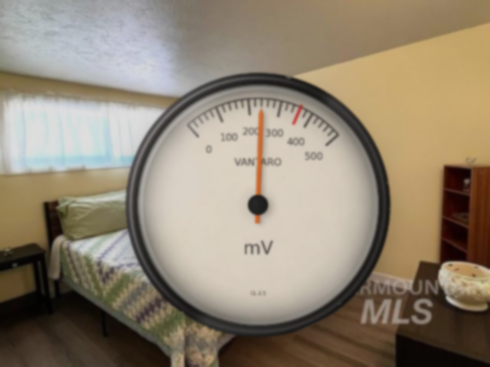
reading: value=240 unit=mV
